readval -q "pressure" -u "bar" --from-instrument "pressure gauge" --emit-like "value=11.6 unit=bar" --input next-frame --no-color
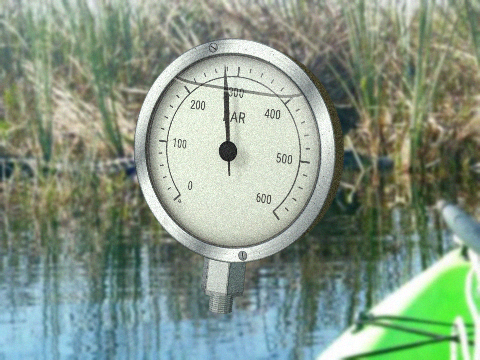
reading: value=280 unit=bar
